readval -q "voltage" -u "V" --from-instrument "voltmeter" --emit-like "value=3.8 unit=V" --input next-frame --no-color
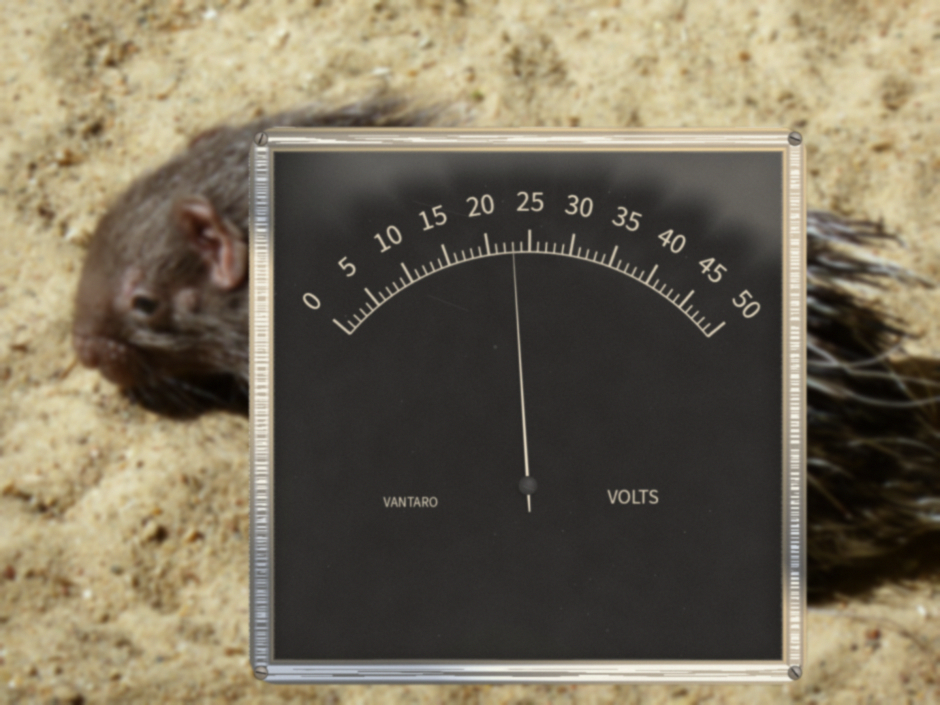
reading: value=23 unit=V
